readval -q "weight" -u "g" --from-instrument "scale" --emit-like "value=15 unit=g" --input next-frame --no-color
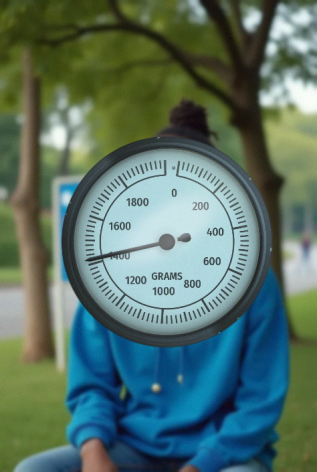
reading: value=1420 unit=g
